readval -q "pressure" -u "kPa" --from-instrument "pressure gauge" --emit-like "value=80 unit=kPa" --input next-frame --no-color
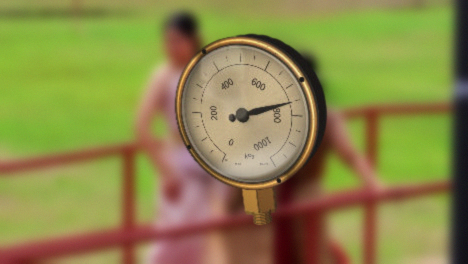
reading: value=750 unit=kPa
